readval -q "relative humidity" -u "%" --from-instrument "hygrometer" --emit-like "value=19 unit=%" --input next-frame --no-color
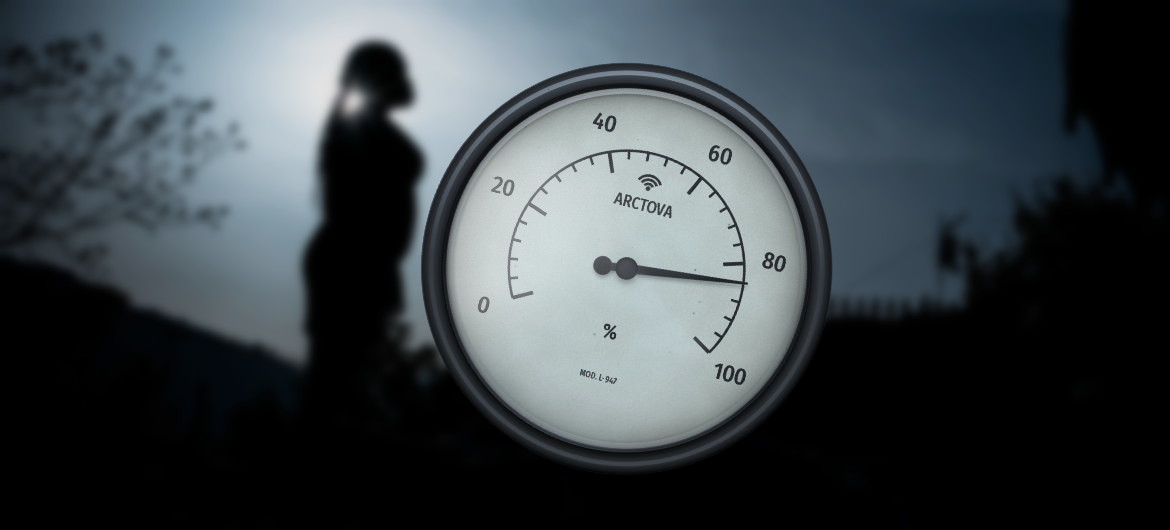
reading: value=84 unit=%
